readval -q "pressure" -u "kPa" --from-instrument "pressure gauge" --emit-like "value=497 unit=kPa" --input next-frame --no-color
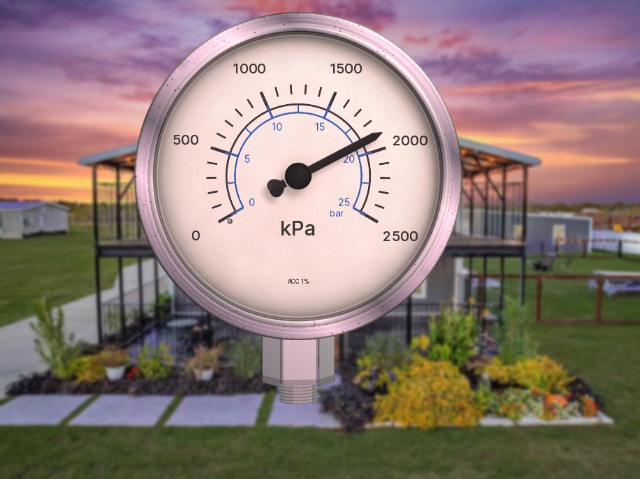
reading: value=1900 unit=kPa
